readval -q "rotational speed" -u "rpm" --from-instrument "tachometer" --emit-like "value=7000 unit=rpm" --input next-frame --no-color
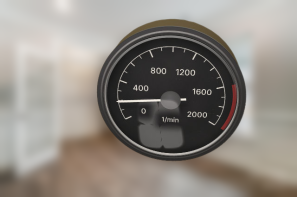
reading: value=200 unit=rpm
